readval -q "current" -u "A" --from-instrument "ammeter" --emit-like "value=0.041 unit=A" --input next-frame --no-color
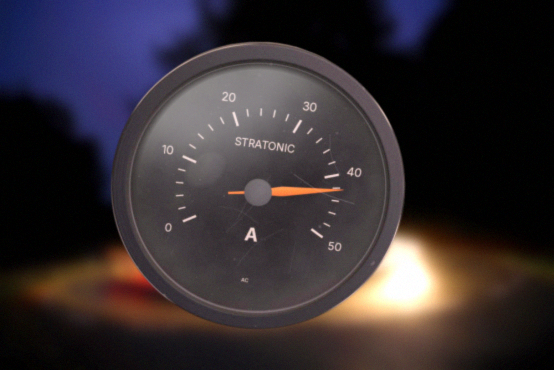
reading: value=42 unit=A
